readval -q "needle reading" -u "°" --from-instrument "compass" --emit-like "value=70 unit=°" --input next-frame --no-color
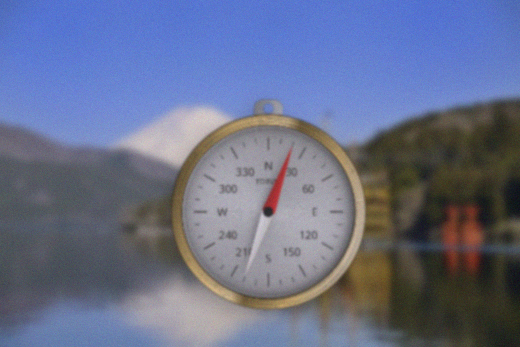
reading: value=20 unit=°
